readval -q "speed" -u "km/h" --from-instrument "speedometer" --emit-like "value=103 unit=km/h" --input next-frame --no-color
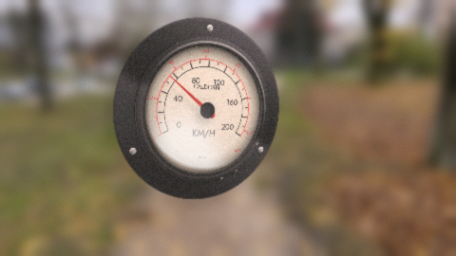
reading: value=55 unit=km/h
